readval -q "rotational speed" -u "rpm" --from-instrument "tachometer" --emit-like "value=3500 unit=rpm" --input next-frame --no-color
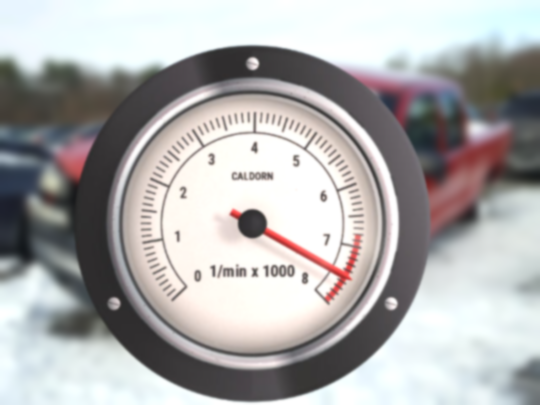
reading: value=7500 unit=rpm
